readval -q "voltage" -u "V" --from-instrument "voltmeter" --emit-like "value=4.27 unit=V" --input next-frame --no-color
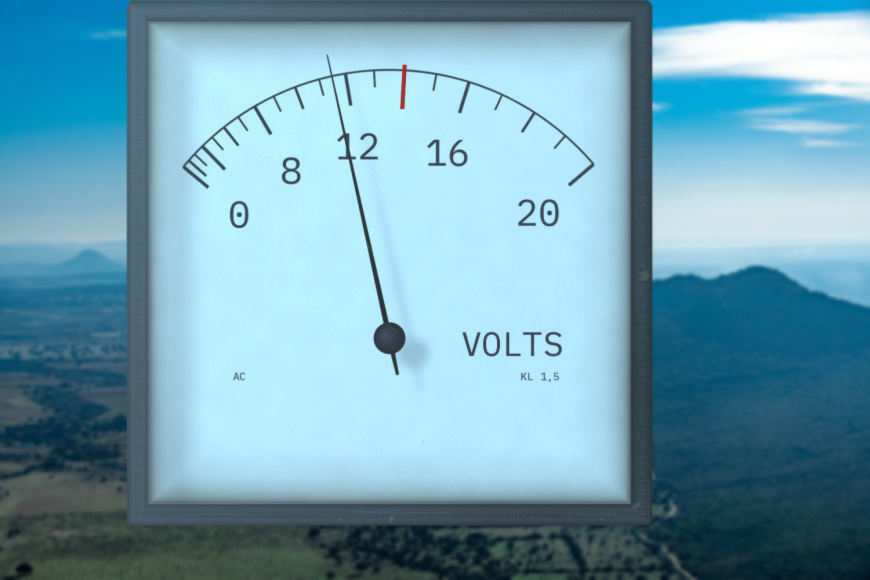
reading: value=11.5 unit=V
